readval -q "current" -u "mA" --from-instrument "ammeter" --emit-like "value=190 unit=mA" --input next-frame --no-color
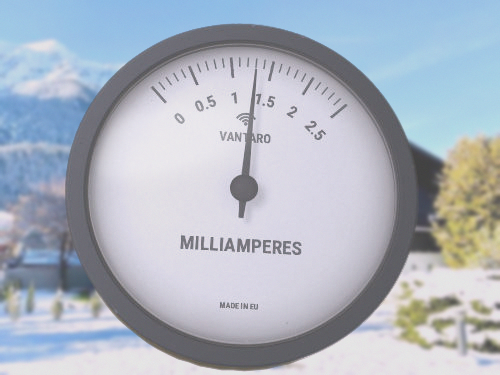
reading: value=1.3 unit=mA
